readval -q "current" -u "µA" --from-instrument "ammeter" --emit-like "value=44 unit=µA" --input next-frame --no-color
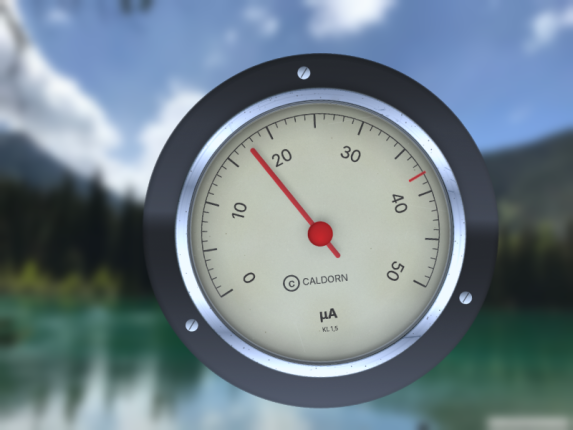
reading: value=17.5 unit=µA
